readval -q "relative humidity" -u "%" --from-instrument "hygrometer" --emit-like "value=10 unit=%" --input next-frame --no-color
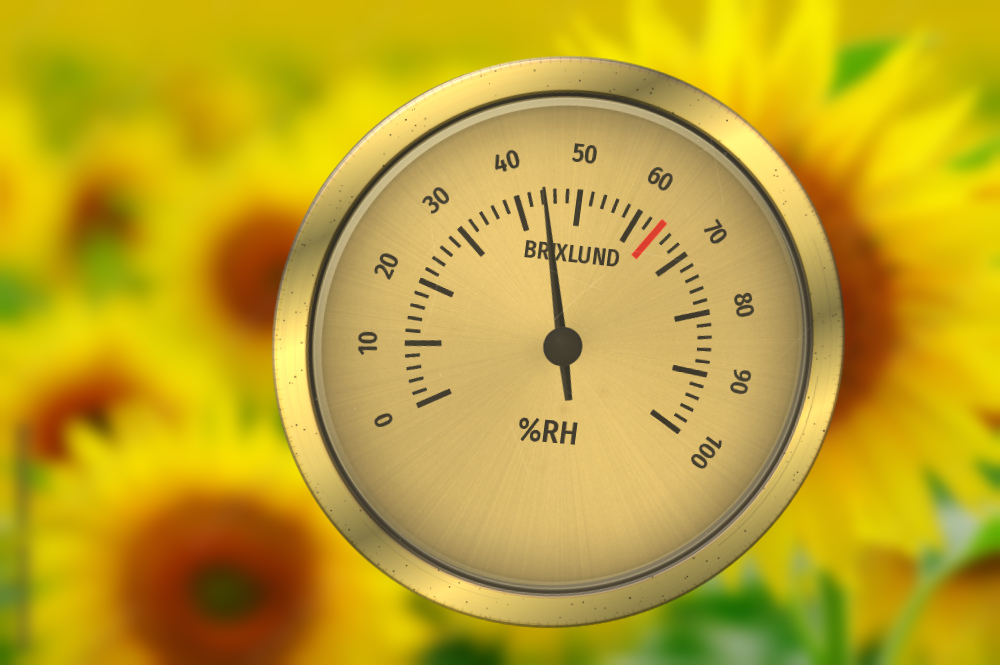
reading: value=44 unit=%
